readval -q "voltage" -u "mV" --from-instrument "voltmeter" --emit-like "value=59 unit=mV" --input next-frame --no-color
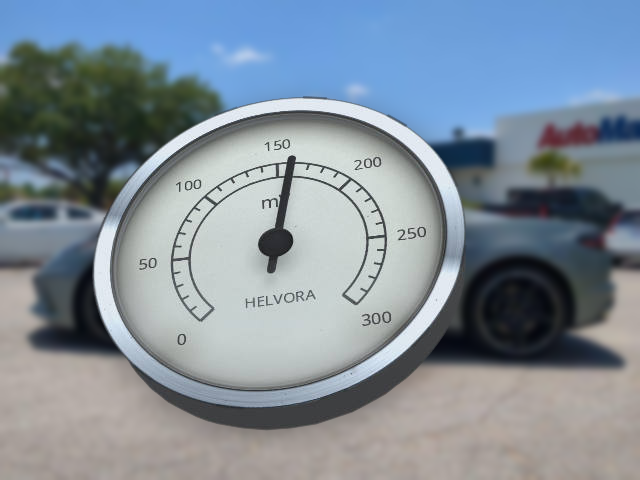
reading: value=160 unit=mV
